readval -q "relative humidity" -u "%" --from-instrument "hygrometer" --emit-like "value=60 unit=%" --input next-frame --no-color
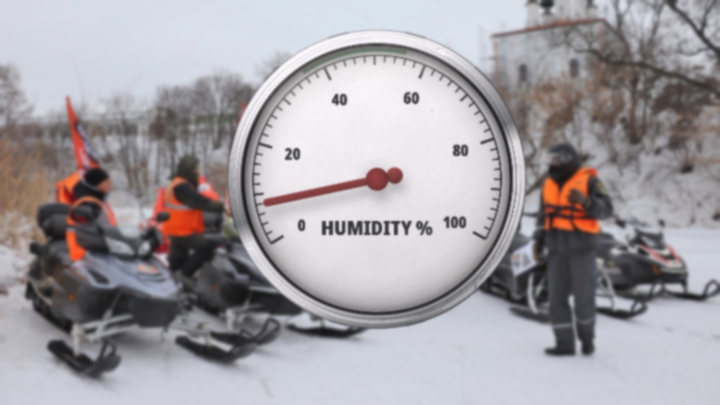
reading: value=8 unit=%
